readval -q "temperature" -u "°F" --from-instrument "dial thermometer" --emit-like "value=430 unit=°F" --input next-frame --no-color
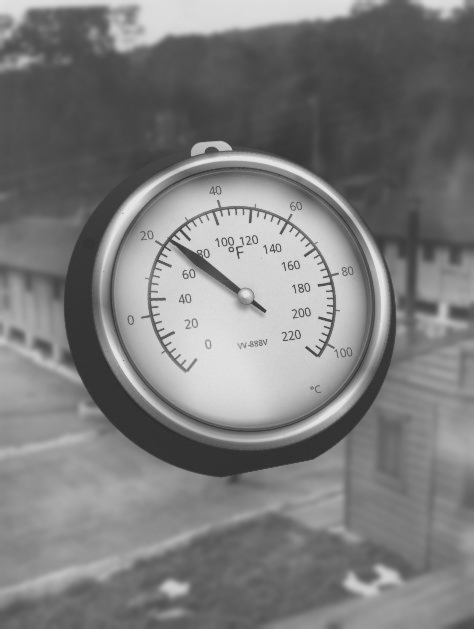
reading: value=72 unit=°F
